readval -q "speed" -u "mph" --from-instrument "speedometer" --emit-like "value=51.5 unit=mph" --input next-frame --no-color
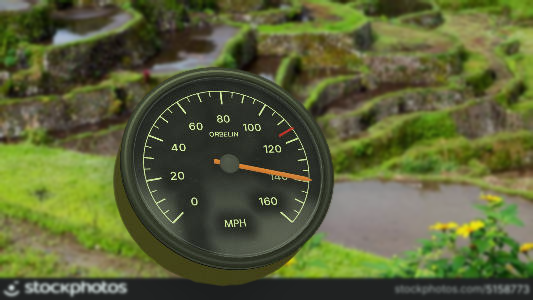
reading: value=140 unit=mph
